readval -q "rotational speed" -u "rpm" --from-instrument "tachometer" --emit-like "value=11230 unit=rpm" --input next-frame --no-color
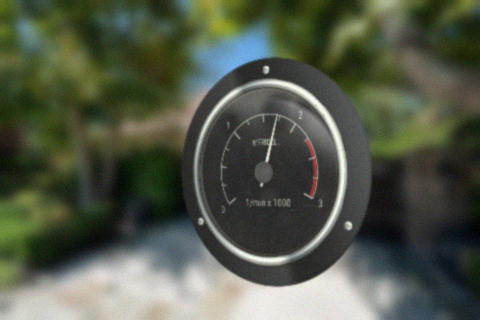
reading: value=1750 unit=rpm
